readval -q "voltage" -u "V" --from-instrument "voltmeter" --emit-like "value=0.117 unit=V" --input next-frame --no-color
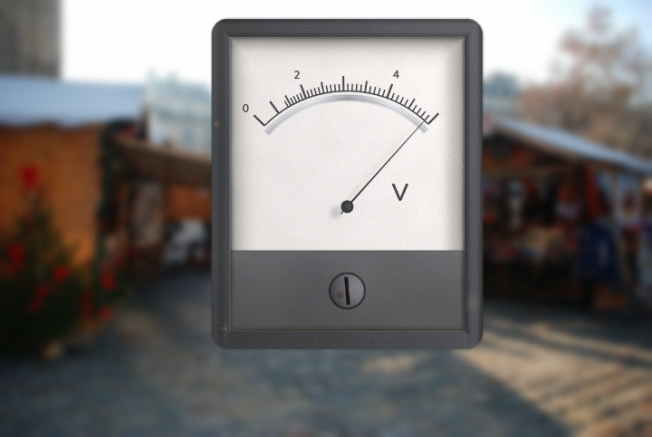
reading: value=4.9 unit=V
